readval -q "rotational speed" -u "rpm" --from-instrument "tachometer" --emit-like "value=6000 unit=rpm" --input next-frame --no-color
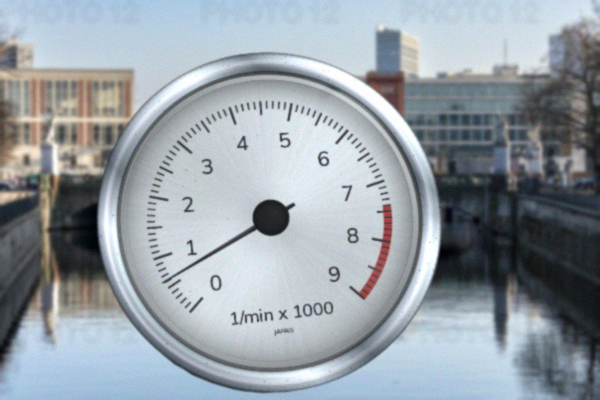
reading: value=600 unit=rpm
